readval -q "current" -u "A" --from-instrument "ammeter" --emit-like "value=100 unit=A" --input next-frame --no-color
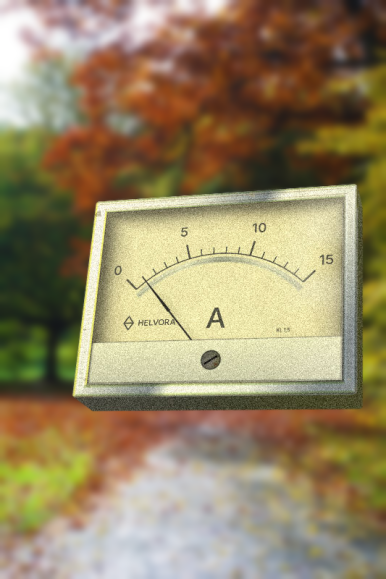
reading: value=1 unit=A
